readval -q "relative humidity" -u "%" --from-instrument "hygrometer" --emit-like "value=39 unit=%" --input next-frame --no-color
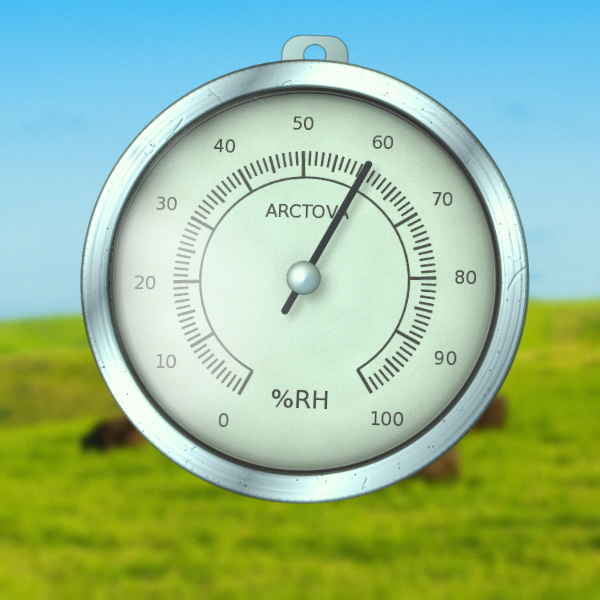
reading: value=60 unit=%
